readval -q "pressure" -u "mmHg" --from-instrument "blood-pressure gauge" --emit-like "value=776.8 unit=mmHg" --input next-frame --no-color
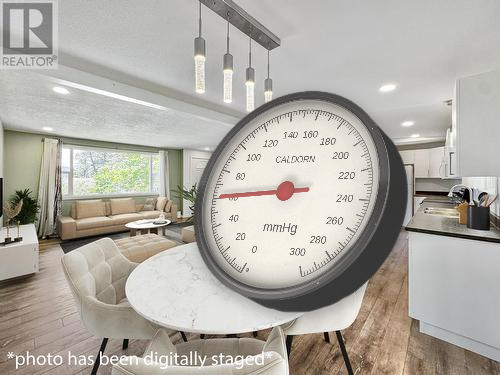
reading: value=60 unit=mmHg
